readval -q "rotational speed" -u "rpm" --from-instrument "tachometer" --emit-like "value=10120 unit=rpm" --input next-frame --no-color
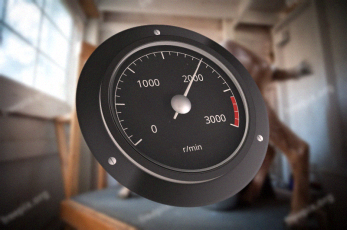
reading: value=2000 unit=rpm
